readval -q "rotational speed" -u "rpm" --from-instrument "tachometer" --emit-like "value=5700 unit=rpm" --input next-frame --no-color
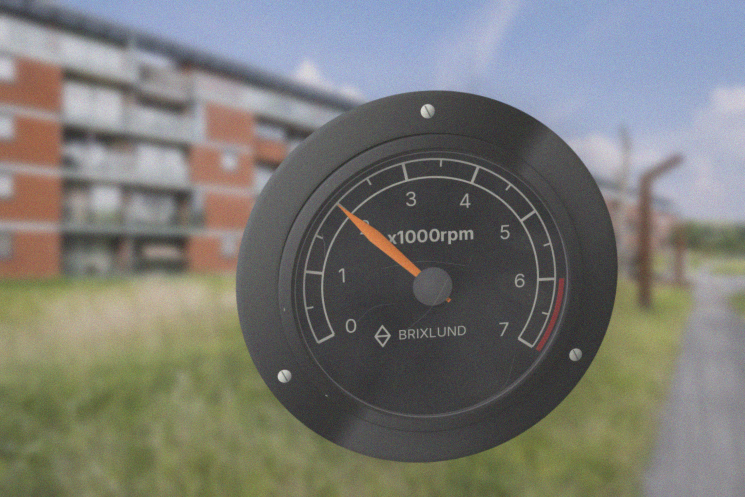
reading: value=2000 unit=rpm
